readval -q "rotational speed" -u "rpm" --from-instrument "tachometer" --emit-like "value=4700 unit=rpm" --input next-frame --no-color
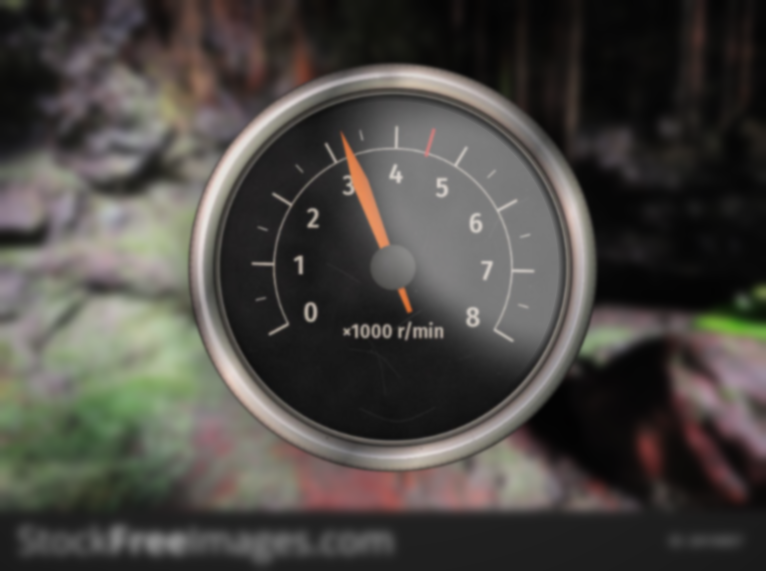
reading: value=3250 unit=rpm
